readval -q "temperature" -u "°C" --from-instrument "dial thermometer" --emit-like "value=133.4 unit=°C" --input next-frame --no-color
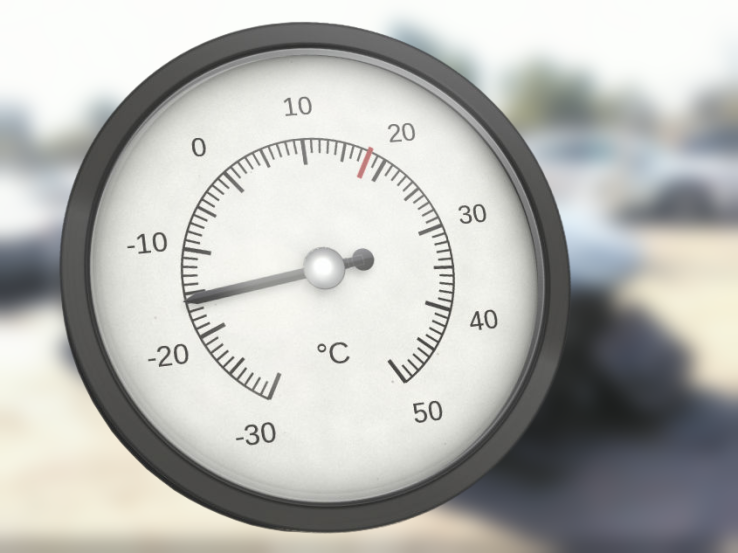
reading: value=-16 unit=°C
